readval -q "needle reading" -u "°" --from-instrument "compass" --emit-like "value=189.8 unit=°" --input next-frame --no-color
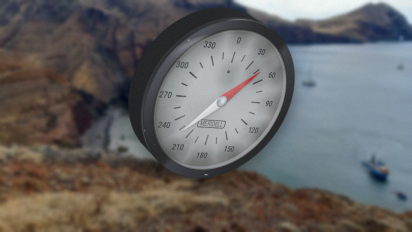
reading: value=45 unit=°
